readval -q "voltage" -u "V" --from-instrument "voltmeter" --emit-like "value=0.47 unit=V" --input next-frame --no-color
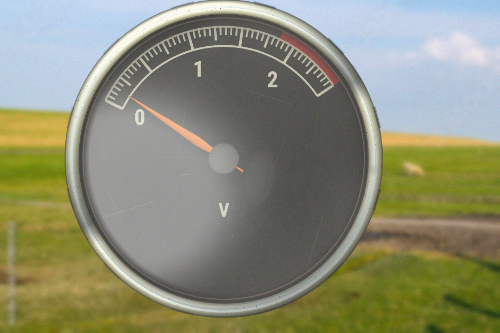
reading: value=0.15 unit=V
